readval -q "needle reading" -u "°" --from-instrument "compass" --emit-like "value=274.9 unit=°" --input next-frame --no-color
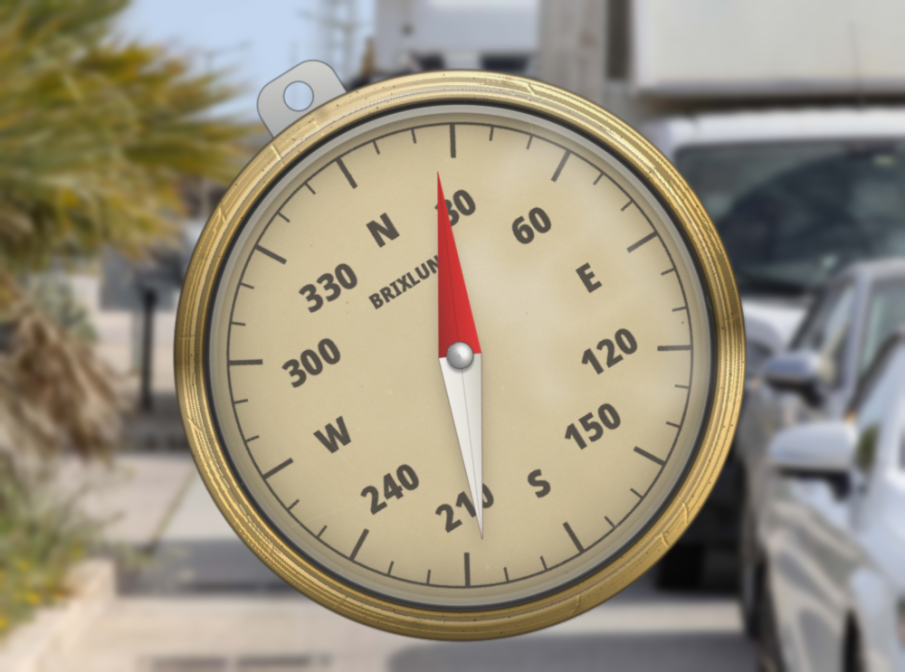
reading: value=25 unit=°
